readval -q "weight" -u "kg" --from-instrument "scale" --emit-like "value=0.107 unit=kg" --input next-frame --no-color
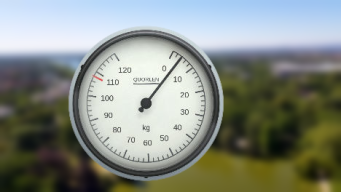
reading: value=4 unit=kg
